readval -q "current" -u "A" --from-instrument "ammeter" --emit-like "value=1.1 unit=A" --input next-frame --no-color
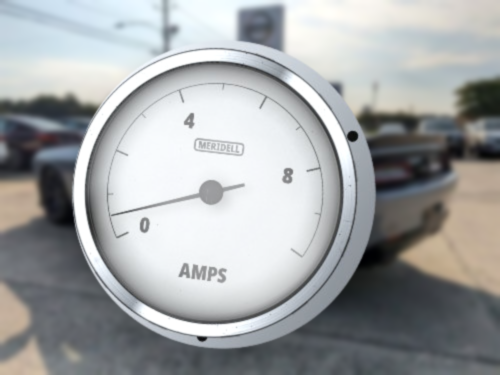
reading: value=0.5 unit=A
